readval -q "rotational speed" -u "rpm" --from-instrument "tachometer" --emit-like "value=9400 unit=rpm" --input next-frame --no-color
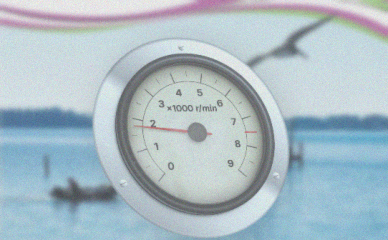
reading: value=1750 unit=rpm
